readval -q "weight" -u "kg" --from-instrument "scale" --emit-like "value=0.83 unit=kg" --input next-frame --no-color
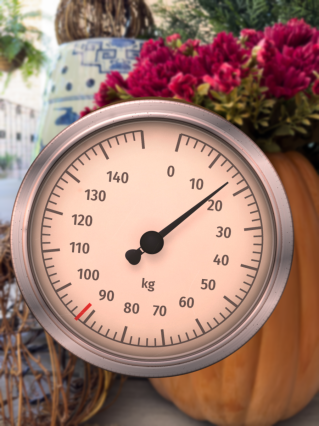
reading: value=16 unit=kg
